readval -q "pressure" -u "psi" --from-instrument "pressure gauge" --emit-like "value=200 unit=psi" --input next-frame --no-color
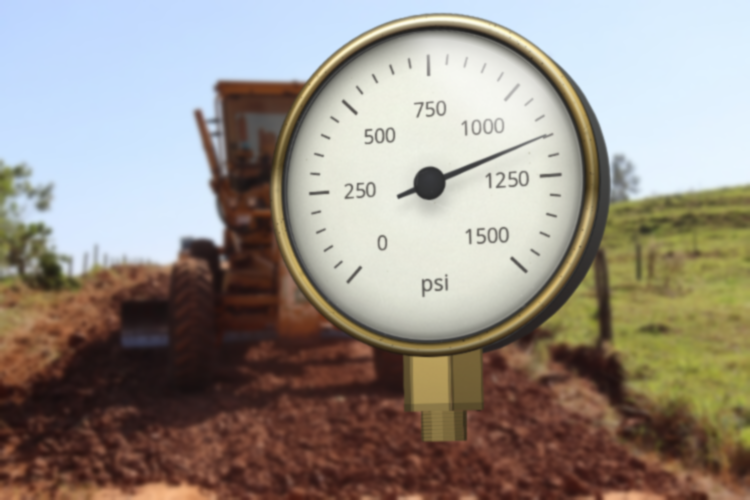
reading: value=1150 unit=psi
